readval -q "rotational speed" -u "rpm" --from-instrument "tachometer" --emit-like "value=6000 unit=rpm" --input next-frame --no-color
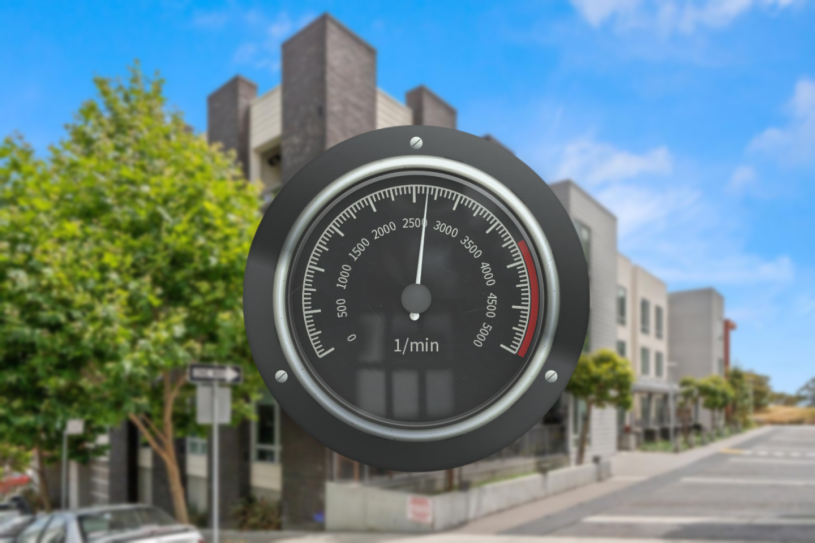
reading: value=2650 unit=rpm
